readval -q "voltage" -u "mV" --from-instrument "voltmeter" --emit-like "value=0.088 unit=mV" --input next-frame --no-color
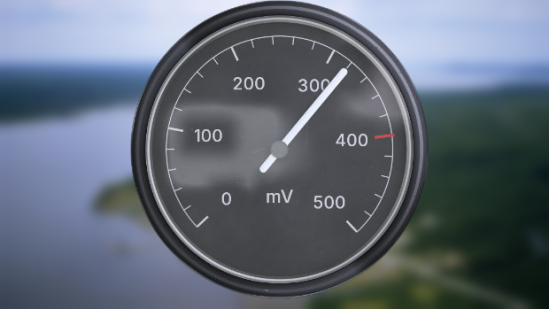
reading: value=320 unit=mV
